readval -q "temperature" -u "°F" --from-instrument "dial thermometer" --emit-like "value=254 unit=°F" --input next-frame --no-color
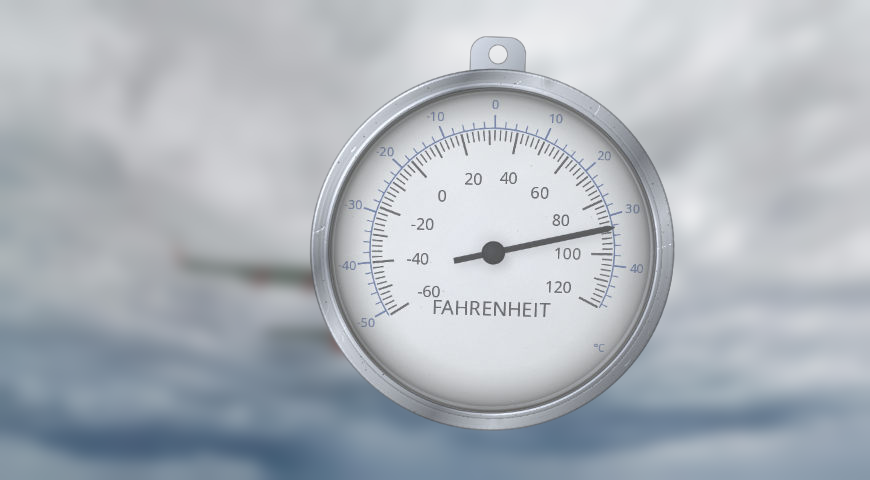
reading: value=90 unit=°F
